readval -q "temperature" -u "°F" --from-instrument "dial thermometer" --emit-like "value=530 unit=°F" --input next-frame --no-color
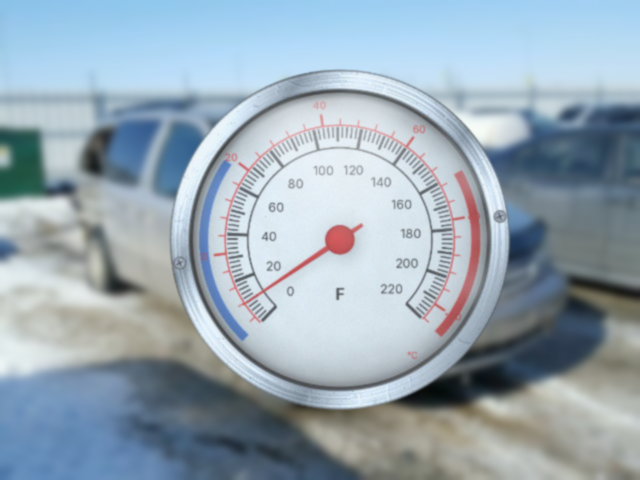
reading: value=10 unit=°F
